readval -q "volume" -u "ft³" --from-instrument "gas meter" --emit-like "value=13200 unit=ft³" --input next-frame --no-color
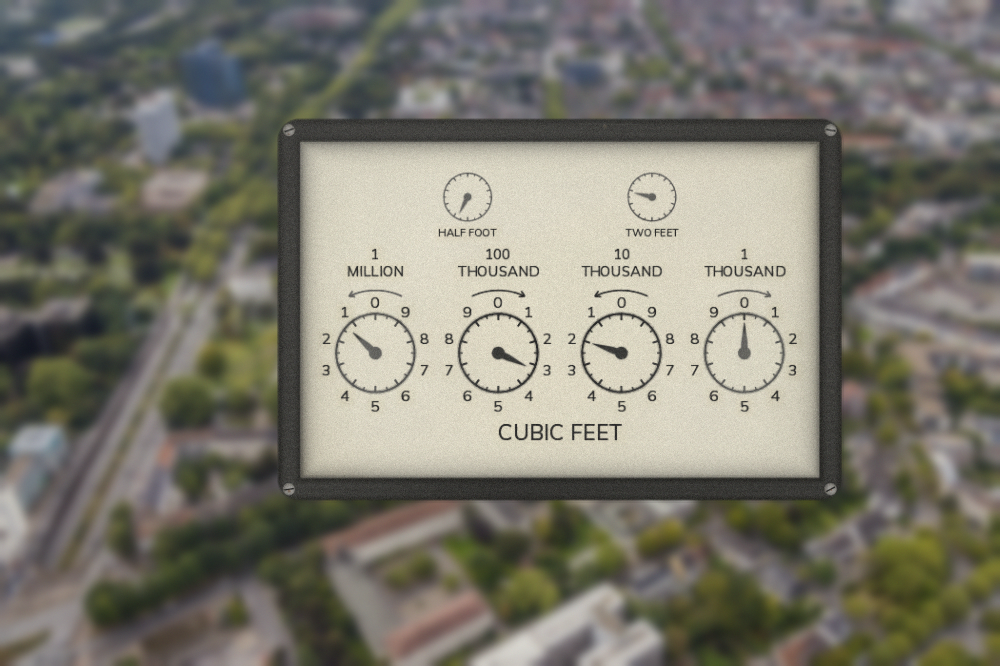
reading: value=132000 unit=ft³
